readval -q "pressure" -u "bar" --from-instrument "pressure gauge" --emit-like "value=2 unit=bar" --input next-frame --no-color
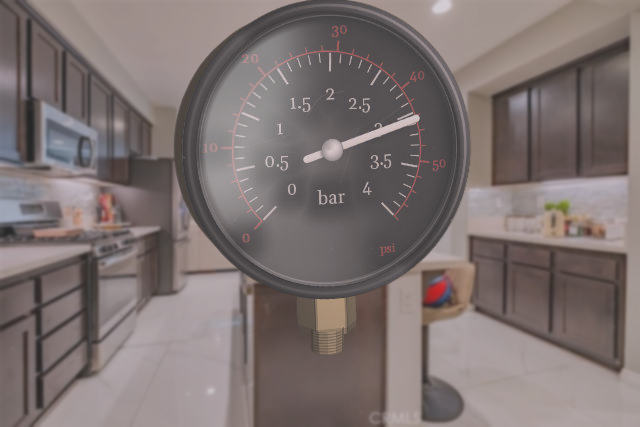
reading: value=3.05 unit=bar
